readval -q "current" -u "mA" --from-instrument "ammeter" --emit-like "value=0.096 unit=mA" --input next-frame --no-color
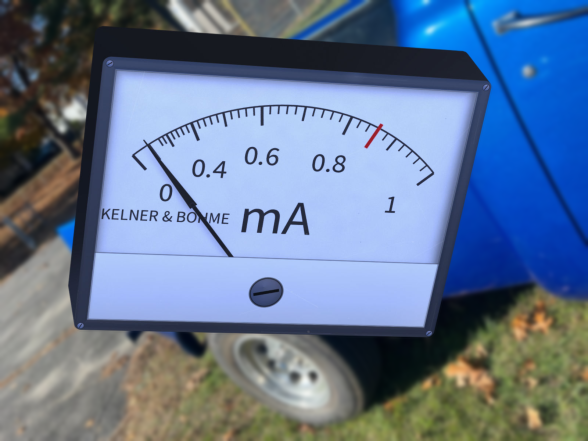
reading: value=0.2 unit=mA
